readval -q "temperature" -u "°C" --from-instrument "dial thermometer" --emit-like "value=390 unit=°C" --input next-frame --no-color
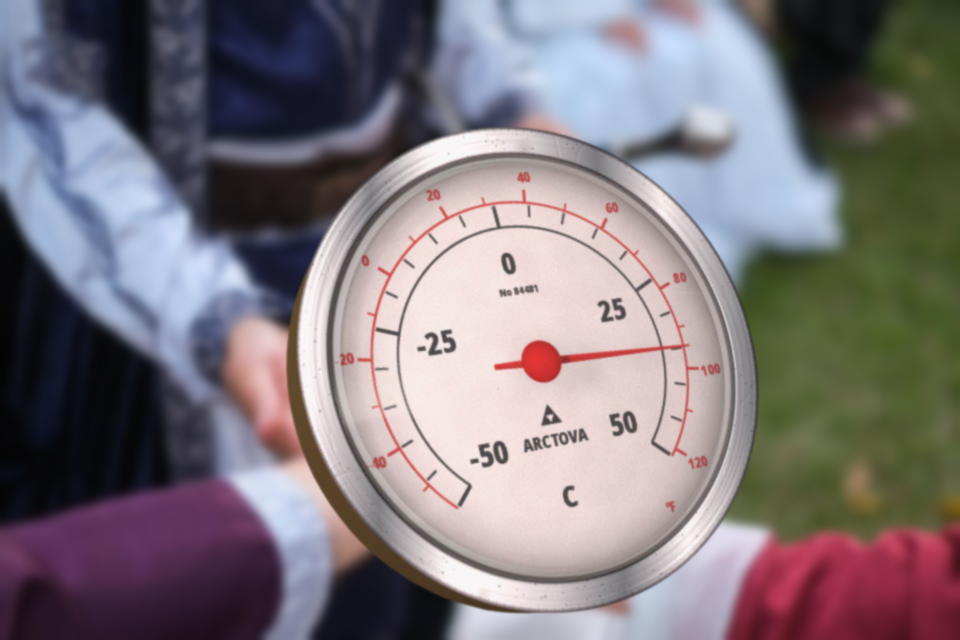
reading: value=35 unit=°C
